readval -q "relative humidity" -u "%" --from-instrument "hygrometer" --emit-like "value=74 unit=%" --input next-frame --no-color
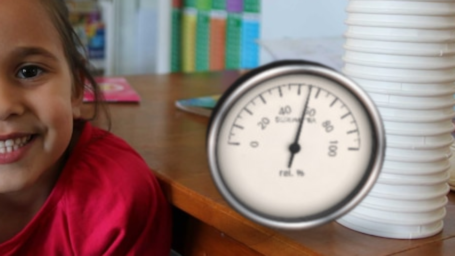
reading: value=55 unit=%
